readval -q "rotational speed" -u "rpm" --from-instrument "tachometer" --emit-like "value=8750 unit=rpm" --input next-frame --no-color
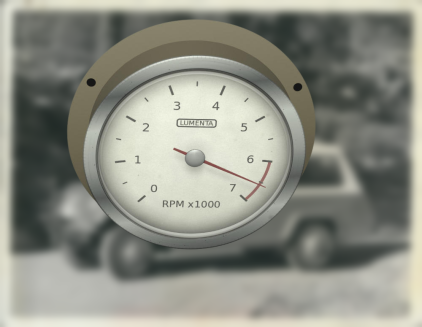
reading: value=6500 unit=rpm
